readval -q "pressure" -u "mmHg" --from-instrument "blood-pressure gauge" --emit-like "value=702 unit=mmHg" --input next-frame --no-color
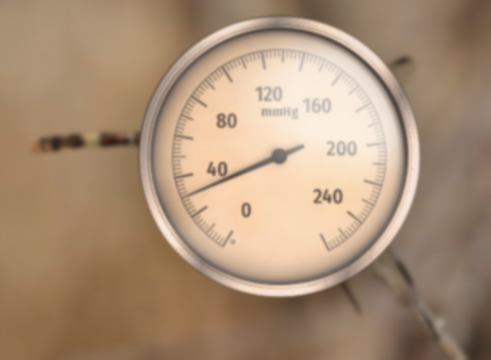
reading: value=30 unit=mmHg
